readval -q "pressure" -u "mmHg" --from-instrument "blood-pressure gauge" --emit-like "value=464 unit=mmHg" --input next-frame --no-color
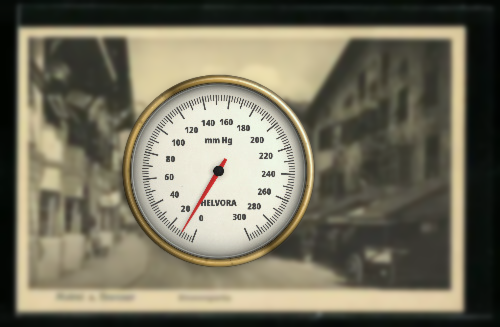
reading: value=10 unit=mmHg
